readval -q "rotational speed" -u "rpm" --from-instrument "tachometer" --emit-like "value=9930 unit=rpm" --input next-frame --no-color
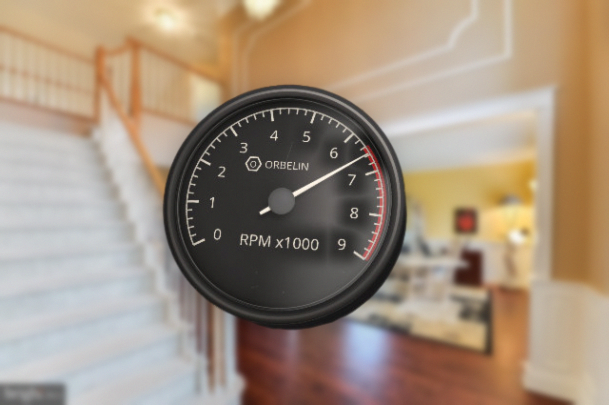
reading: value=6600 unit=rpm
